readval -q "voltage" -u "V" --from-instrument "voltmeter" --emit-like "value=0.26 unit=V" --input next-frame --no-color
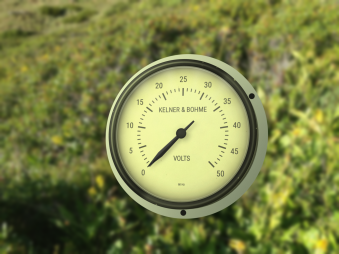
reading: value=0 unit=V
